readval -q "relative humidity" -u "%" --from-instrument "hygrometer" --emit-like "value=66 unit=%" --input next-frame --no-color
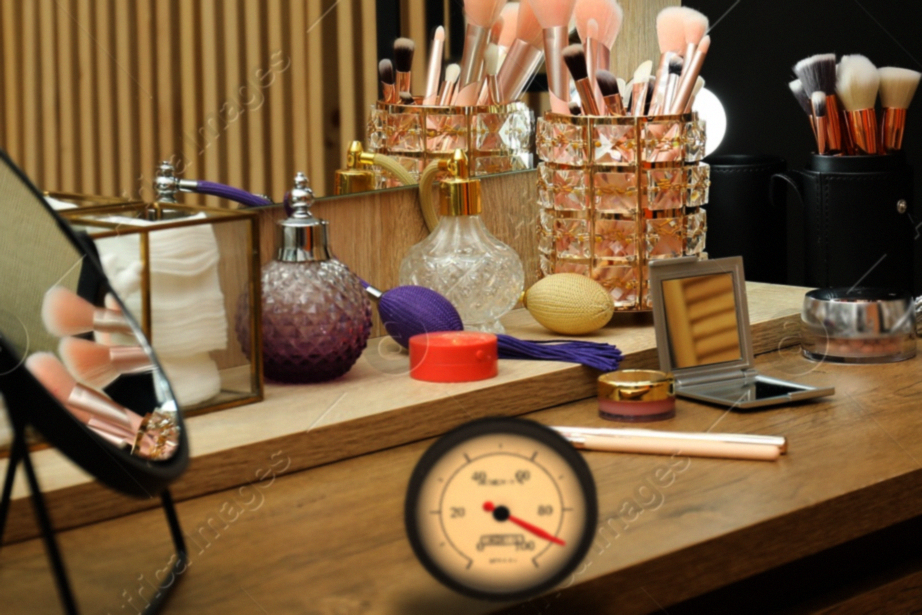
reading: value=90 unit=%
